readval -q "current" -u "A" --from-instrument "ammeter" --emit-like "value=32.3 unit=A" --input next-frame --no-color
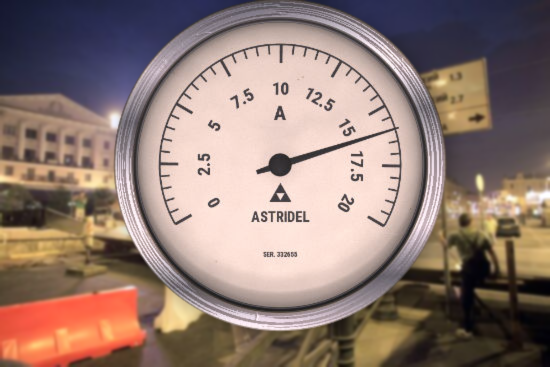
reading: value=16 unit=A
